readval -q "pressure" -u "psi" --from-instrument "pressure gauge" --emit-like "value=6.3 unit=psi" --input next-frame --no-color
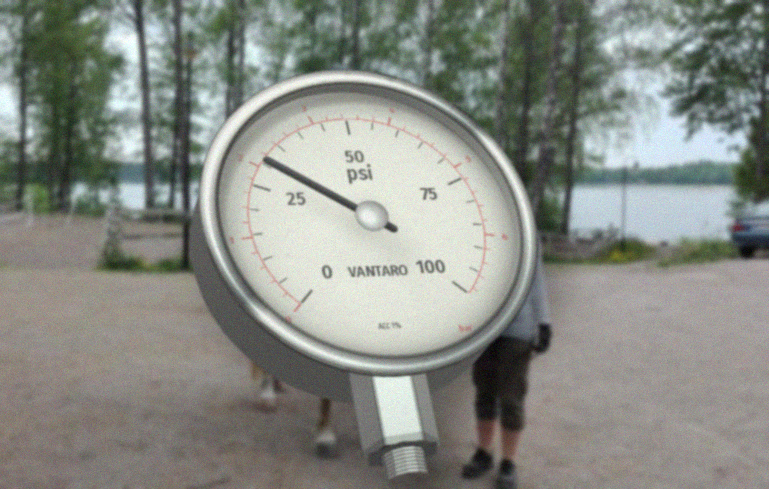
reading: value=30 unit=psi
